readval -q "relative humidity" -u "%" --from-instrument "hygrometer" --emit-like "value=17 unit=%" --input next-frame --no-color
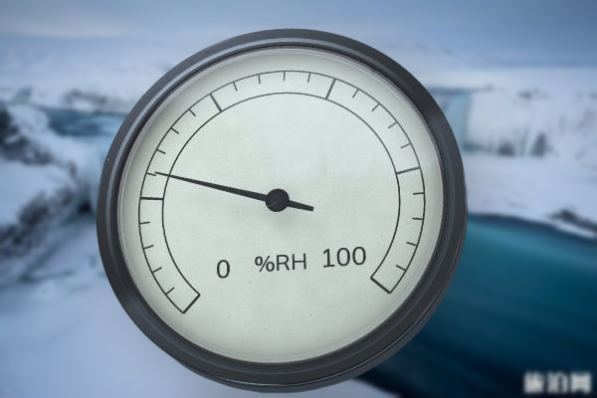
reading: value=24 unit=%
